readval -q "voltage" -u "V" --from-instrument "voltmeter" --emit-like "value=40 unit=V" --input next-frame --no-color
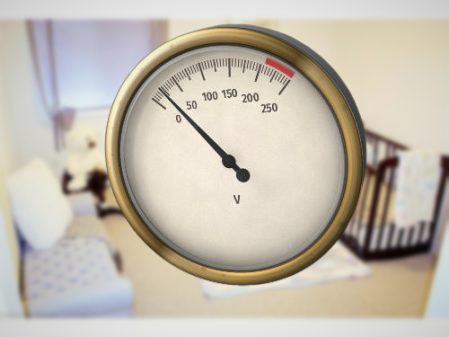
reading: value=25 unit=V
